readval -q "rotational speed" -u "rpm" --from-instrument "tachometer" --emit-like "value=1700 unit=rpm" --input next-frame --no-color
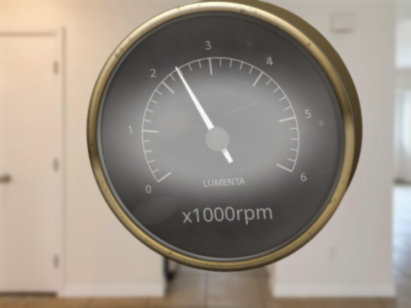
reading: value=2400 unit=rpm
